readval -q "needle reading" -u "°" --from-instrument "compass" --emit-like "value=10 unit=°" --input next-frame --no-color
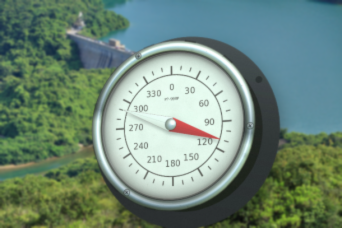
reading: value=110 unit=°
